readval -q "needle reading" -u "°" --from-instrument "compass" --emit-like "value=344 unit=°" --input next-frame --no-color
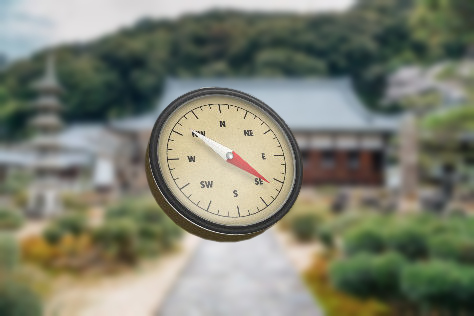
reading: value=130 unit=°
